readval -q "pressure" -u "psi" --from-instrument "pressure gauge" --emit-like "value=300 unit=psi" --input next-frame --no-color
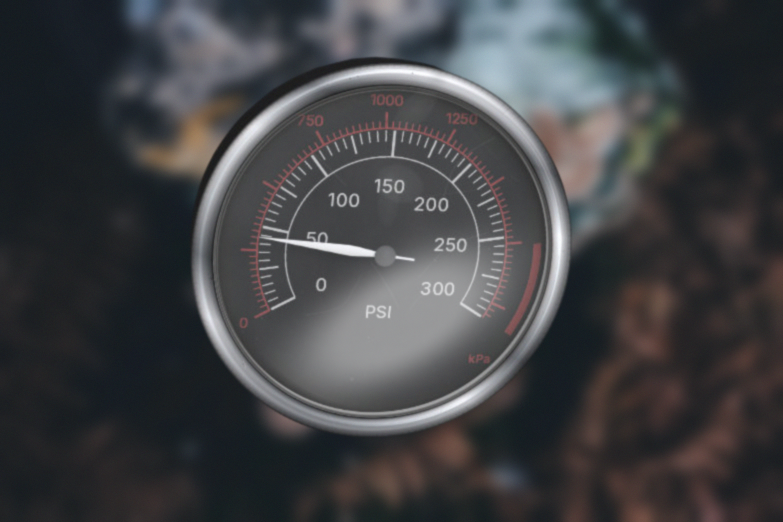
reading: value=45 unit=psi
